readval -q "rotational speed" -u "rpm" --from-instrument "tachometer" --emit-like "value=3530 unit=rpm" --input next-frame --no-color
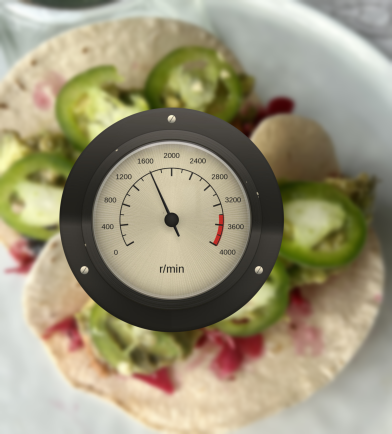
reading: value=1600 unit=rpm
